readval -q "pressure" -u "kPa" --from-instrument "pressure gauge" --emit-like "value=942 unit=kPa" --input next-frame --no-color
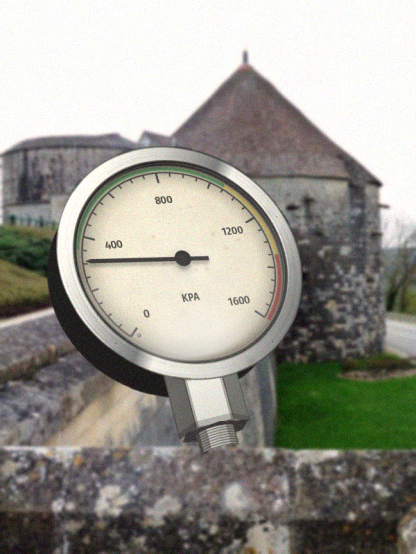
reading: value=300 unit=kPa
